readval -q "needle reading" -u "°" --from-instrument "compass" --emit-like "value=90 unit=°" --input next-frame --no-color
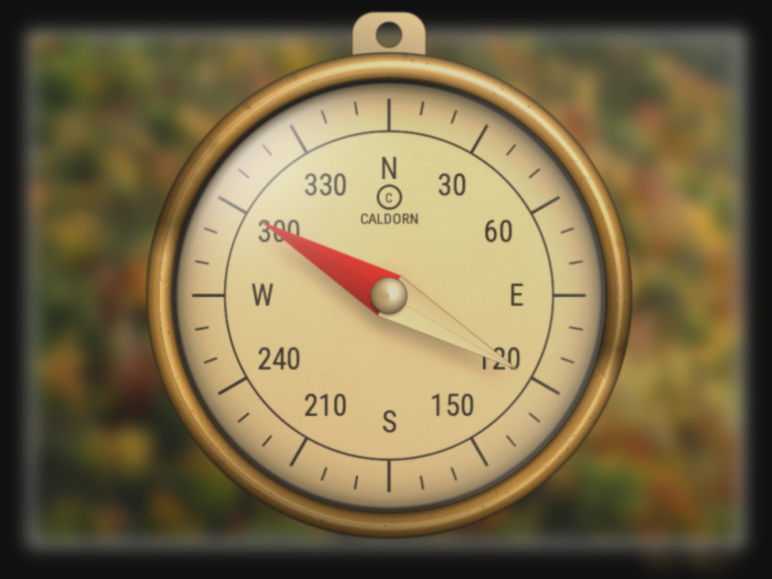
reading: value=300 unit=°
